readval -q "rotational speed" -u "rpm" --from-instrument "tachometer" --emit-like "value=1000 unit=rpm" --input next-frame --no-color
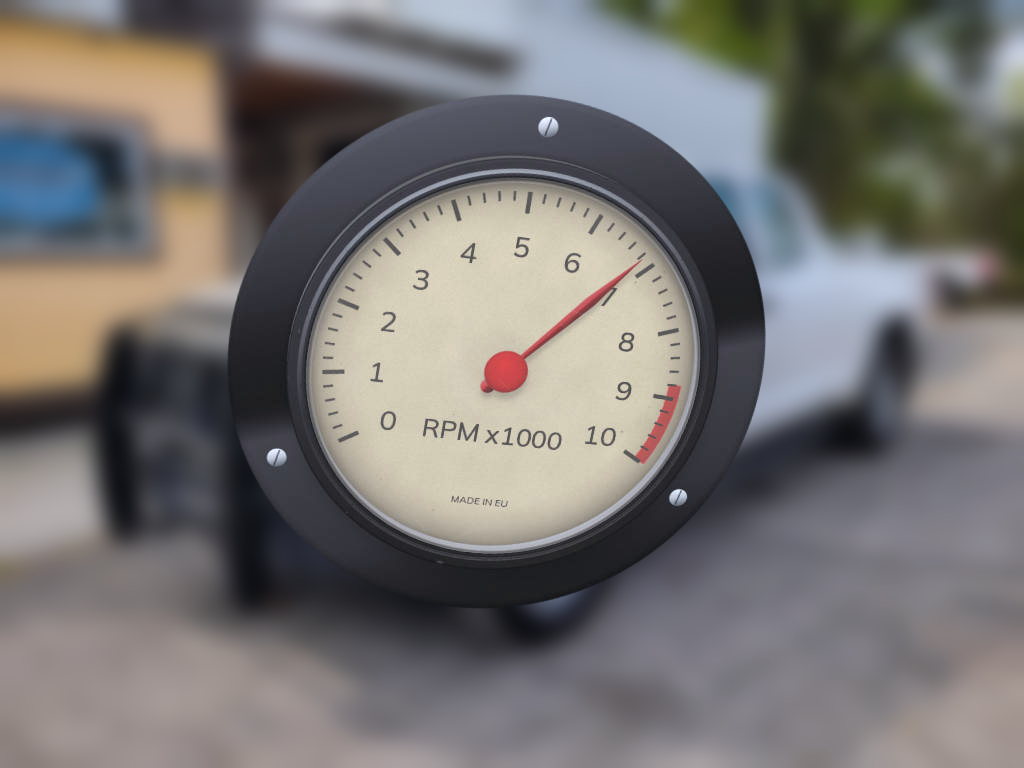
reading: value=6800 unit=rpm
